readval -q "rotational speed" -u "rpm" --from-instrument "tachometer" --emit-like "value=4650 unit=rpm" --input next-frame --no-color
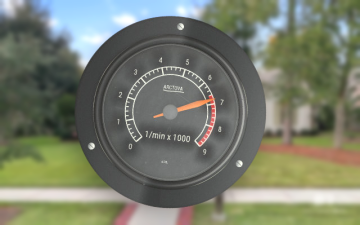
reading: value=6800 unit=rpm
